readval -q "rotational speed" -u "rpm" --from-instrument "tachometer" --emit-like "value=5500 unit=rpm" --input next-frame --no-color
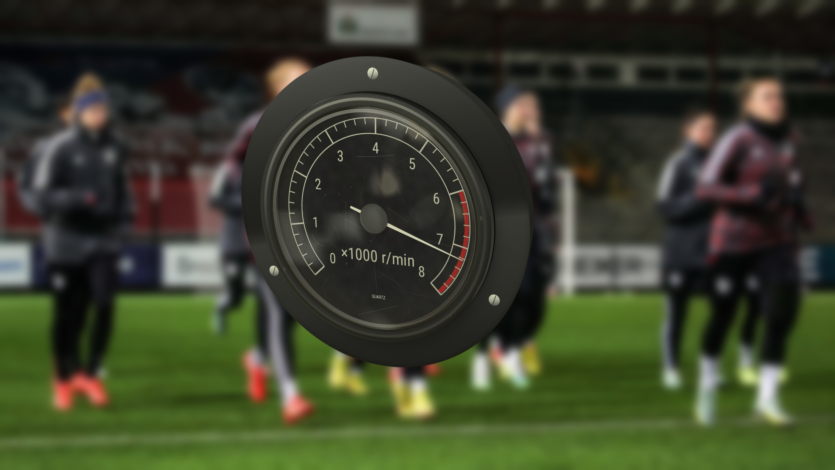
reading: value=7200 unit=rpm
